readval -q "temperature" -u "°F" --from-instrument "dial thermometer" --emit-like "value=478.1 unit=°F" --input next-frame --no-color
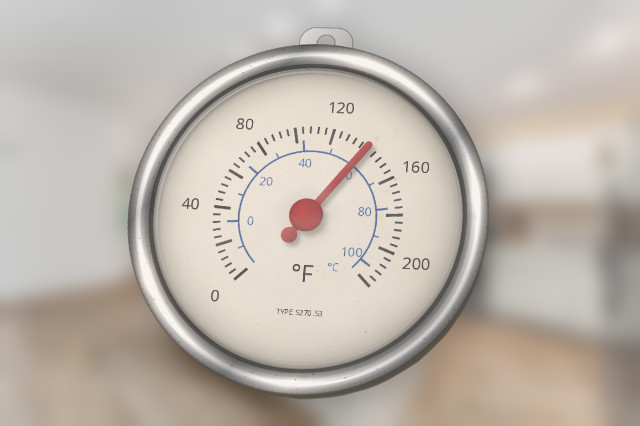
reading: value=140 unit=°F
